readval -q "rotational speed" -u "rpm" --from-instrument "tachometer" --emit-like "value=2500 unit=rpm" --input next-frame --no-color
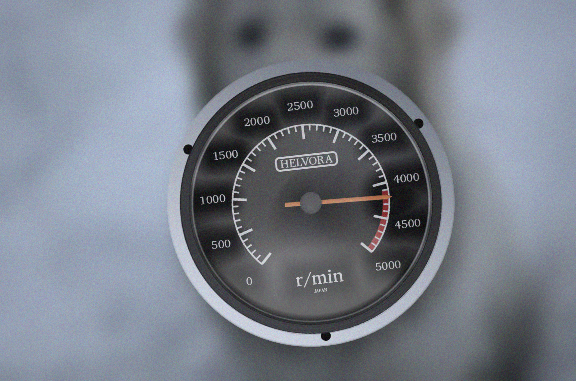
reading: value=4200 unit=rpm
